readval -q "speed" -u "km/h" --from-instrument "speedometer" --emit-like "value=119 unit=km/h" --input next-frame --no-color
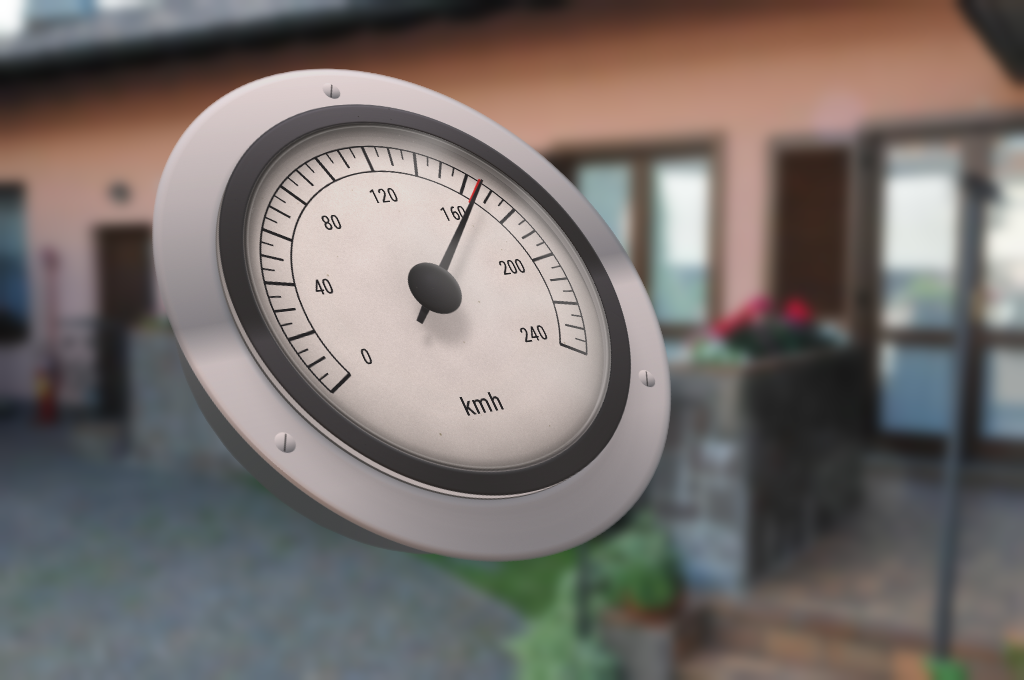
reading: value=165 unit=km/h
